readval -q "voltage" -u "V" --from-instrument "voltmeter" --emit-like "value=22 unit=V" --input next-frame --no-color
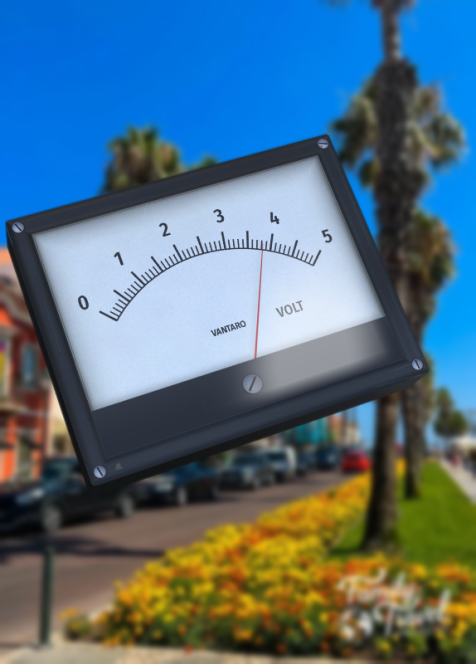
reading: value=3.8 unit=V
